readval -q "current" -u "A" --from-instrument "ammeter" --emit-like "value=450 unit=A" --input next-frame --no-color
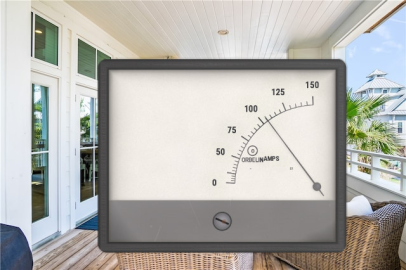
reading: value=105 unit=A
